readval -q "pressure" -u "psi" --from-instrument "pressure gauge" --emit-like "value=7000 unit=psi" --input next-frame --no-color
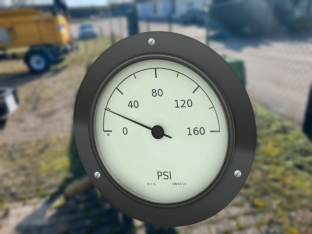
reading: value=20 unit=psi
